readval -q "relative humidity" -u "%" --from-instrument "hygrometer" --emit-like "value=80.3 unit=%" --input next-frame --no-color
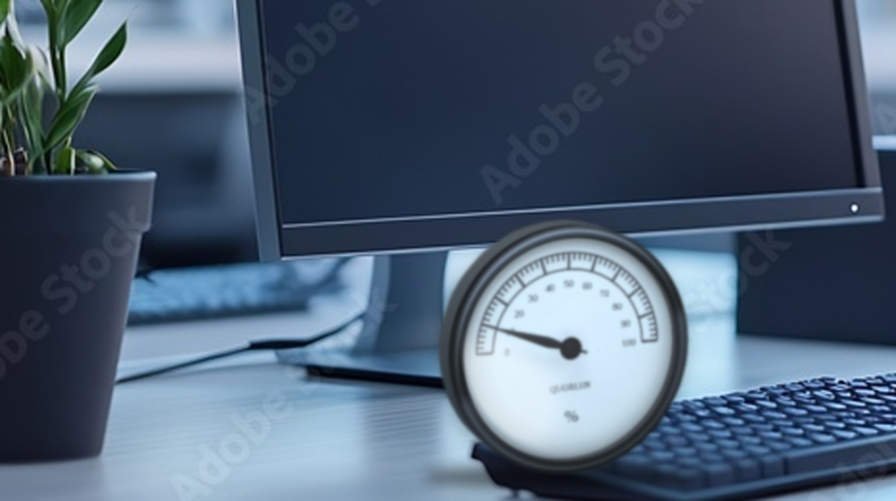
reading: value=10 unit=%
